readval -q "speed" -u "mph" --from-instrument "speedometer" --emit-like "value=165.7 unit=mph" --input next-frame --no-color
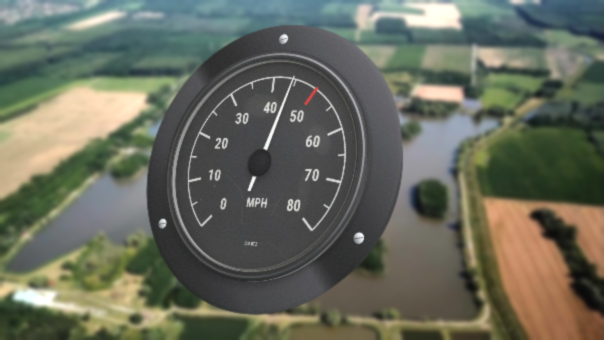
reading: value=45 unit=mph
